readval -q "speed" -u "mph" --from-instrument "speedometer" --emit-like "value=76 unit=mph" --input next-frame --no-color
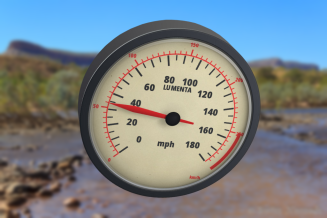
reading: value=35 unit=mph
